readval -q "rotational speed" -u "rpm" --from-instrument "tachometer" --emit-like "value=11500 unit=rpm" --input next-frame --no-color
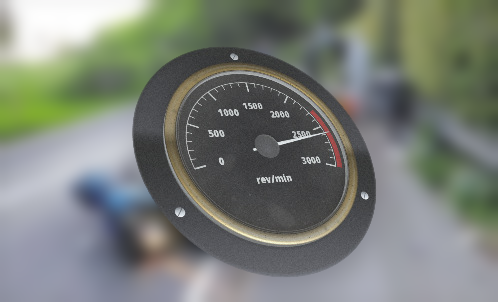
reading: value=2600 unit=rpm
